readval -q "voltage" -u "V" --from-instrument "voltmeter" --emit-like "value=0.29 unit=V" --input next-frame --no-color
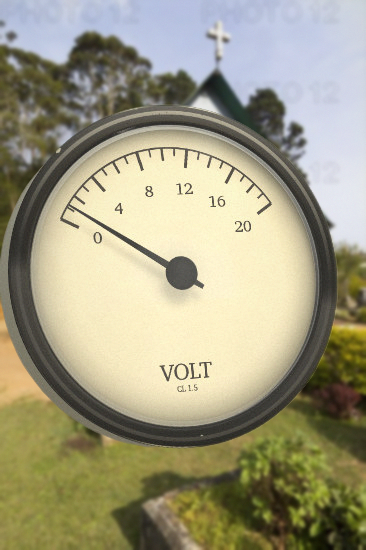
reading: value=1 unit=V
